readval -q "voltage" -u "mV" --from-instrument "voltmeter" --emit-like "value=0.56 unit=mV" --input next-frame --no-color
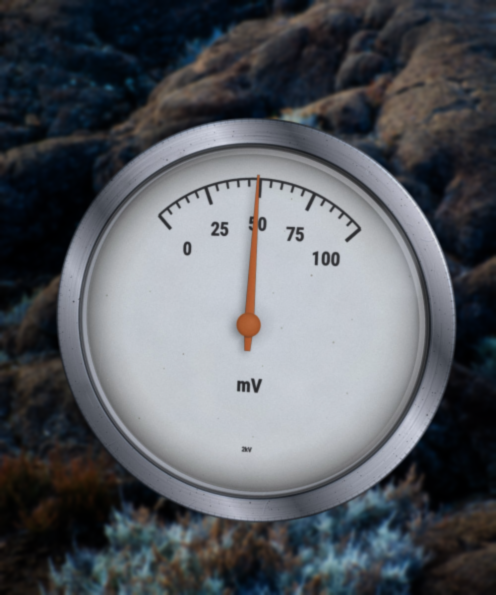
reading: value=50 unit=mV
